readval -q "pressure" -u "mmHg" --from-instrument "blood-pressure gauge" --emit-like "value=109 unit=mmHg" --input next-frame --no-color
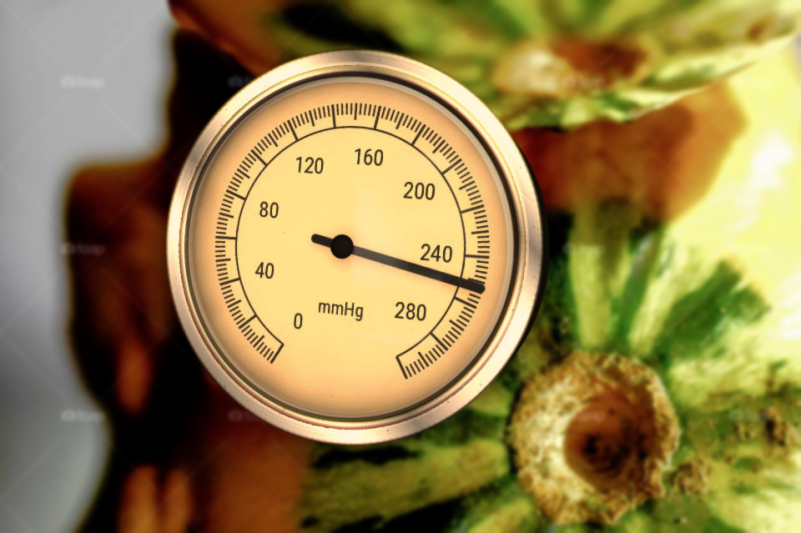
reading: value=252 unit=mmHg
